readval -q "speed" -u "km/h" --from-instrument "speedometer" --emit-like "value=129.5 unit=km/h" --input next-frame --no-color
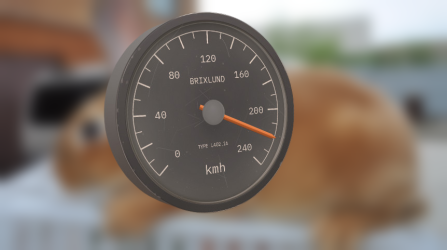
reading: value=220 unit=km/h
